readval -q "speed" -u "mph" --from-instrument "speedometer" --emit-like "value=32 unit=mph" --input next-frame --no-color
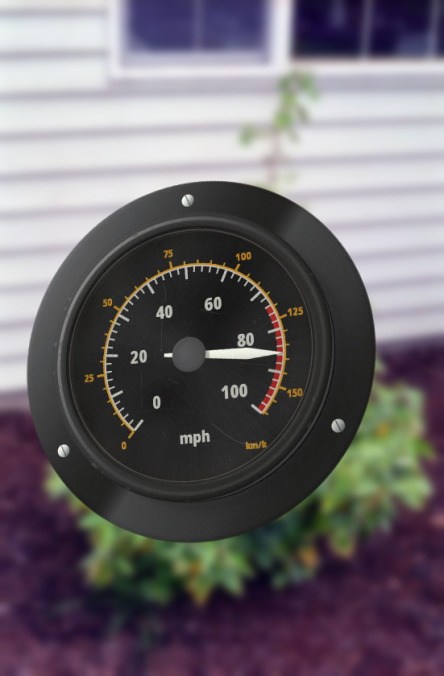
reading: value=86 unit=mph
